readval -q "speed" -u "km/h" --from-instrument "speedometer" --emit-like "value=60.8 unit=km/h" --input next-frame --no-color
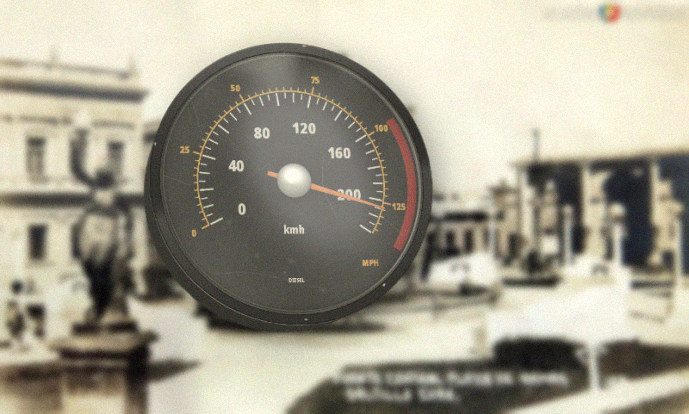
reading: value=205 unit=km/h
